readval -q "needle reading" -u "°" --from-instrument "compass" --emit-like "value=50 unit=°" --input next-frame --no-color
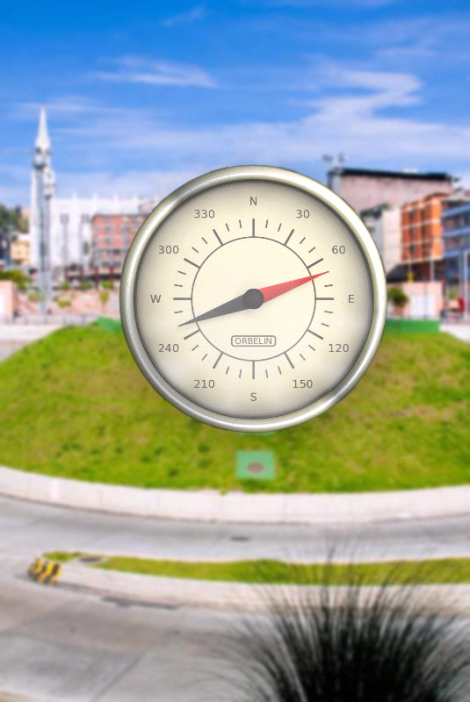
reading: value=70 unit=°
